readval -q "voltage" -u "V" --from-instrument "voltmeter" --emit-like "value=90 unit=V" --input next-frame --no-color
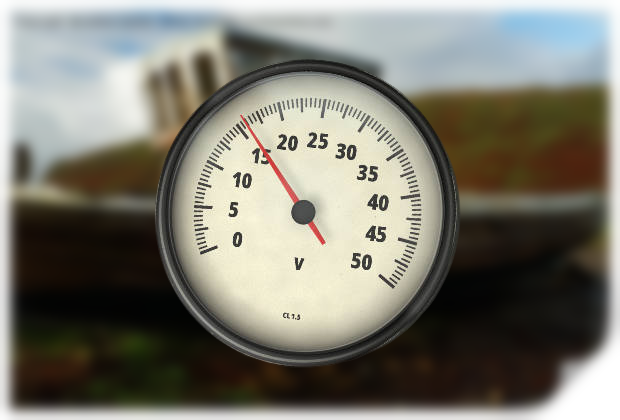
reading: value=16 unit=V
